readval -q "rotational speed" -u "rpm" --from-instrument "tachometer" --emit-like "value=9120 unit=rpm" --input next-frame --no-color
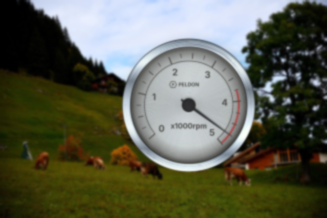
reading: value=4750 unit=rpm
